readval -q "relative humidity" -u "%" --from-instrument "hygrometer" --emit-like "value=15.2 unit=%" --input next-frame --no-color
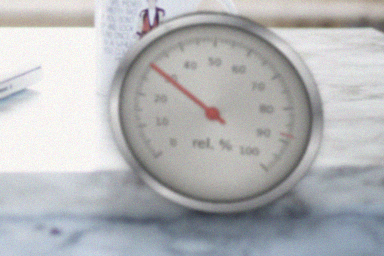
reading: value=30 unit=%
